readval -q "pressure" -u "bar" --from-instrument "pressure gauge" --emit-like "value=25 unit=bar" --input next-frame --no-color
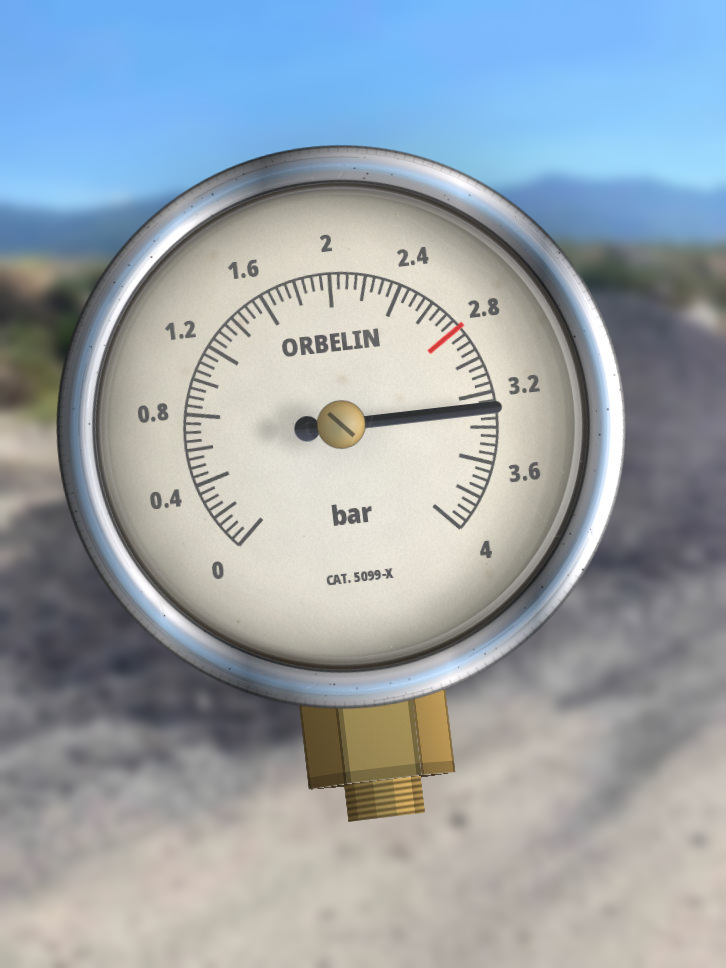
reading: value=3.3 unit=bar
